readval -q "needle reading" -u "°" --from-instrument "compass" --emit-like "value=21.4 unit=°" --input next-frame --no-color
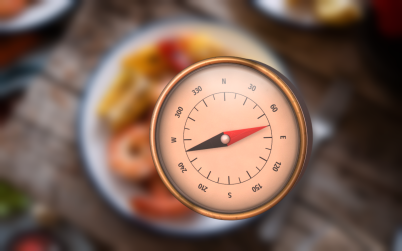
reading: value=75 unit=°
